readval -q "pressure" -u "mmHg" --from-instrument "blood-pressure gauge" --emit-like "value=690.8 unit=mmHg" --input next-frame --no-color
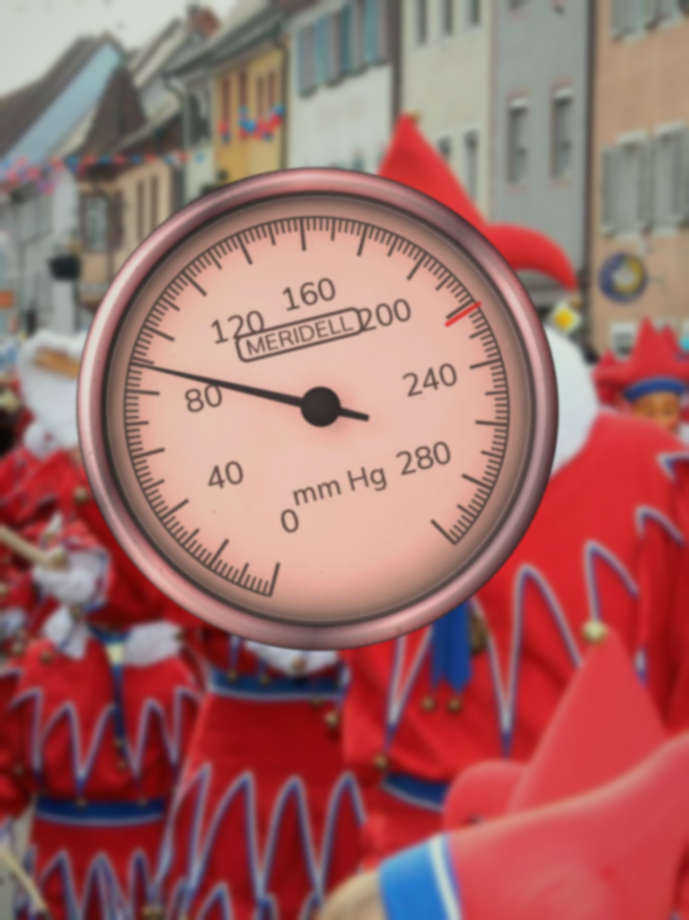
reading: value=88 unit=mmHg
